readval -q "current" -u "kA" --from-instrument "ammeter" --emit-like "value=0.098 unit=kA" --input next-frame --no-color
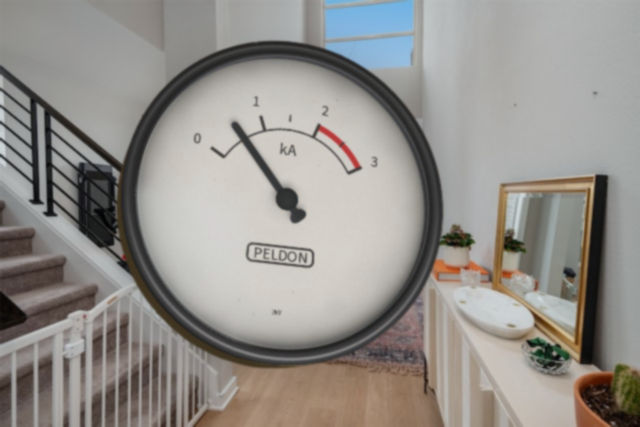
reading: value=0.5 unit=kA
